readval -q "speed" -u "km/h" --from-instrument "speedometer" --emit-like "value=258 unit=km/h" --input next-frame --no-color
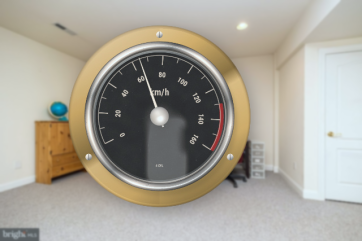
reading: value=65 unit=km/h
